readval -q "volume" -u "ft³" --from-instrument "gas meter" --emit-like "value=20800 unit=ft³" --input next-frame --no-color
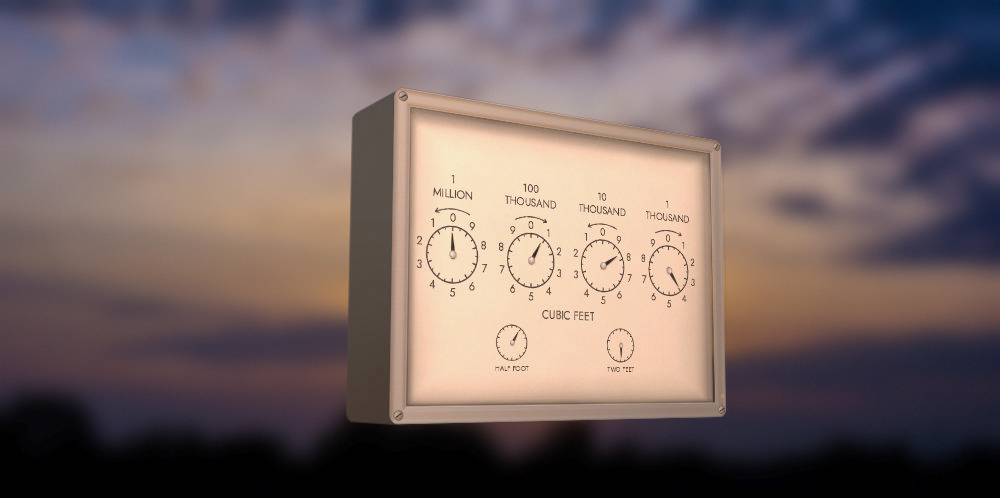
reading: value=8400 unit=ft³
